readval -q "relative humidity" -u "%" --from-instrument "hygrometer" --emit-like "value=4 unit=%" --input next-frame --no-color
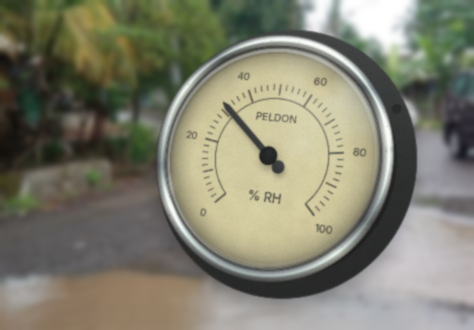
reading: value=32 unit=%
